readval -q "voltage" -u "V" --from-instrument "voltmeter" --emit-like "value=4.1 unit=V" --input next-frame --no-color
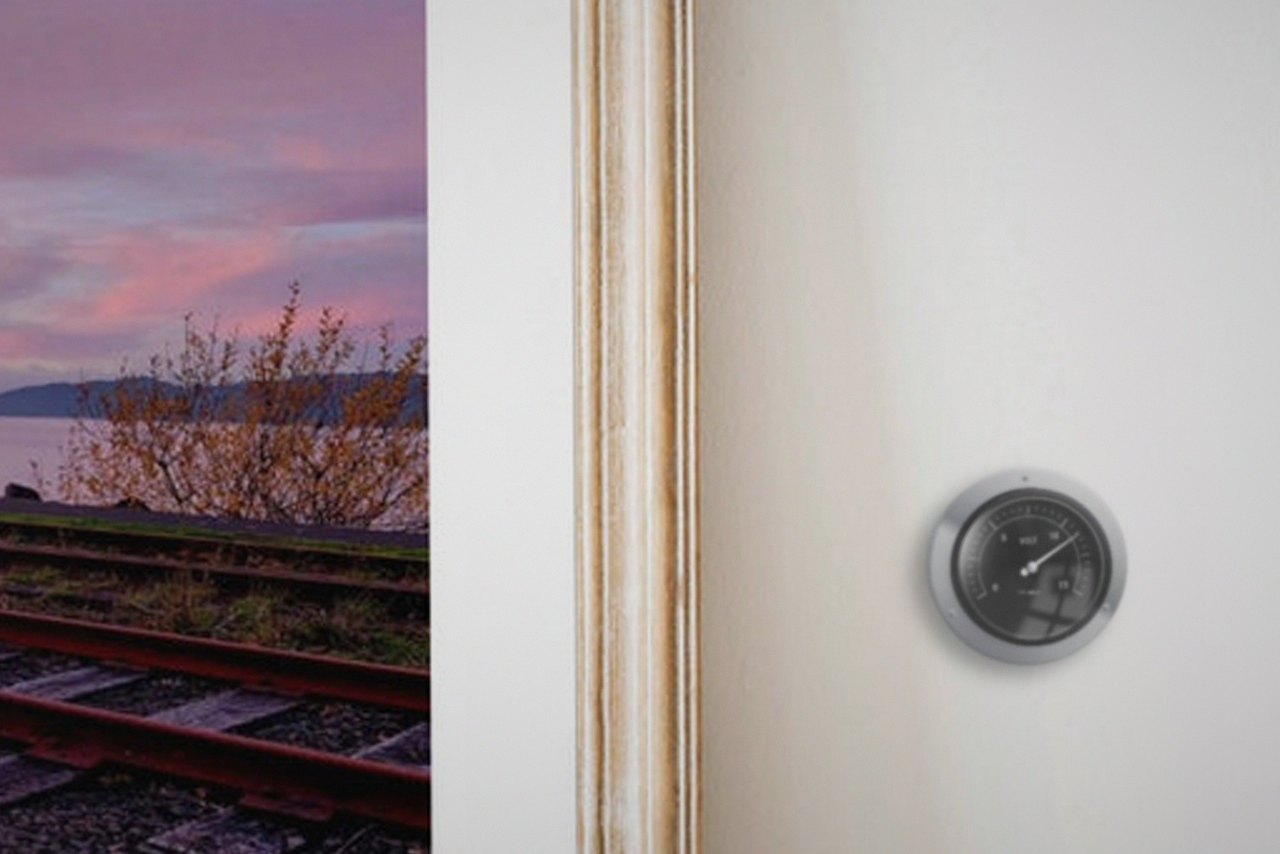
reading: value=11 unit=V
